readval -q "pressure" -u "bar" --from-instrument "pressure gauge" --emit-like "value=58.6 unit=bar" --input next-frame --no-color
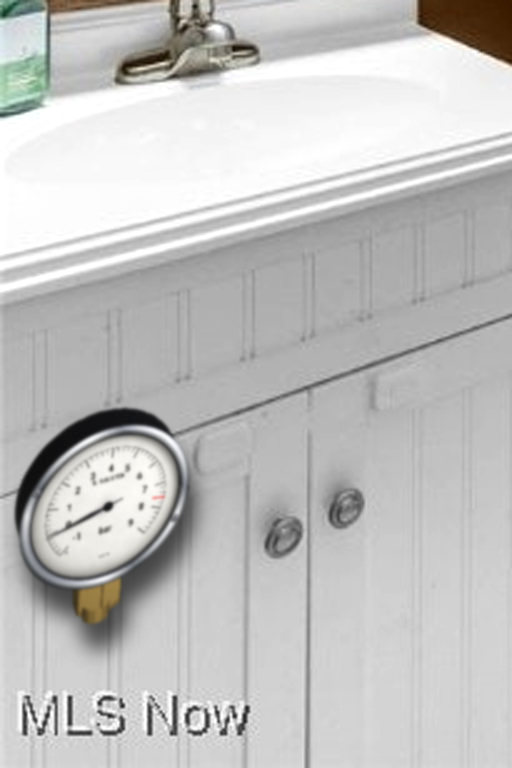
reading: value=0 unit=bar
